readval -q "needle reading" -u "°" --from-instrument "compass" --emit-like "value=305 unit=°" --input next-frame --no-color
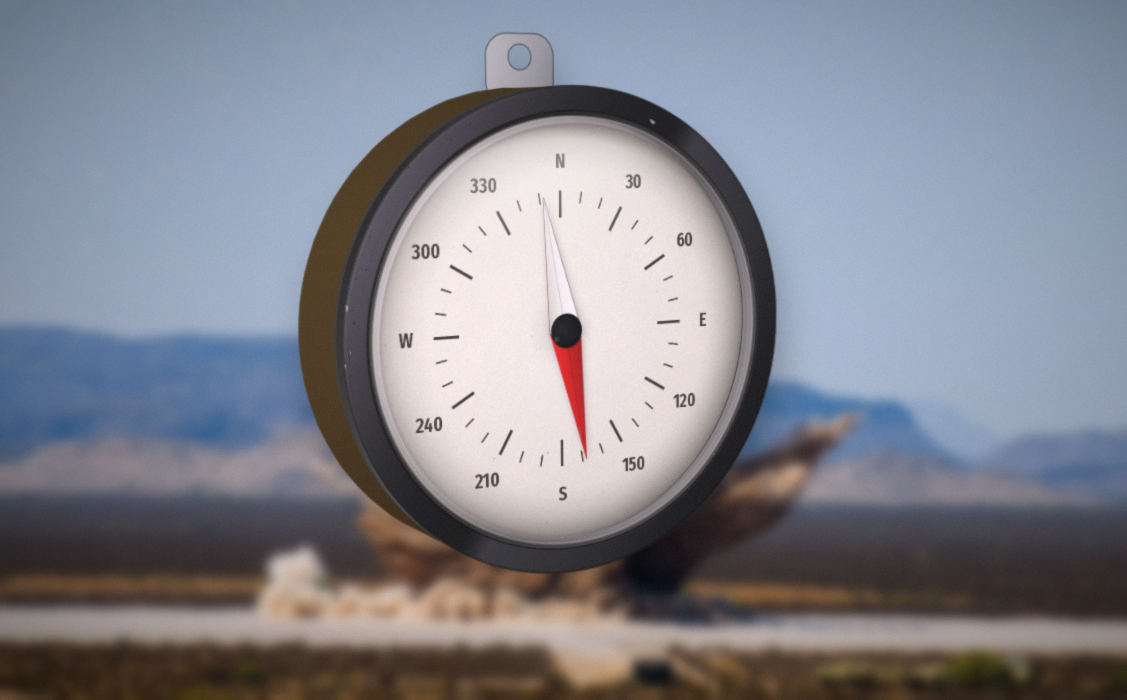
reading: value=170 unit=°
